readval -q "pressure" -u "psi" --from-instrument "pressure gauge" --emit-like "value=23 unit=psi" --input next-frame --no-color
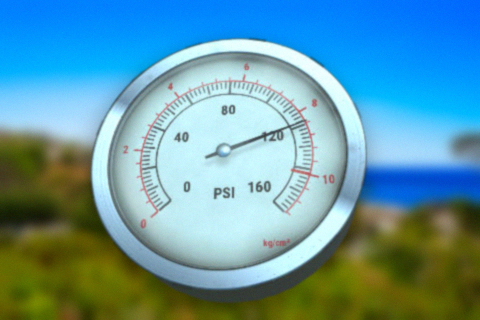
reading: value=120 unit=psi
